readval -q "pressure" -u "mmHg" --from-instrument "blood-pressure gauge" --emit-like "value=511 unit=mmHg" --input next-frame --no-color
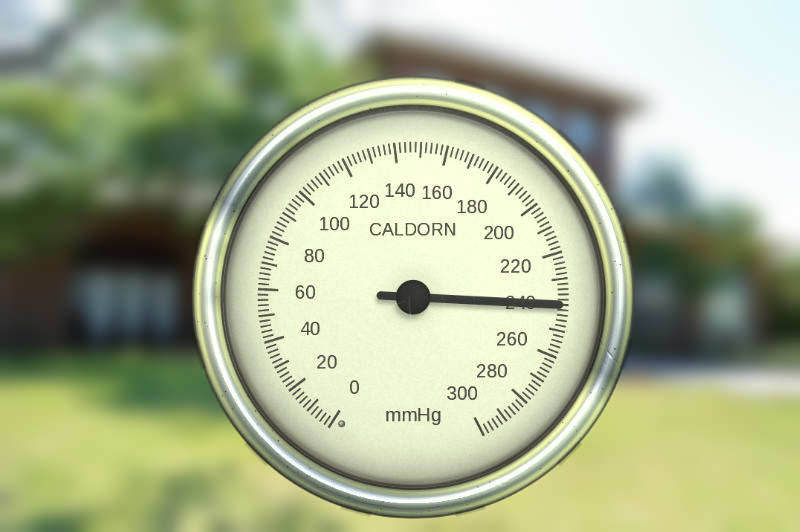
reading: value=240 unit=mmHg
